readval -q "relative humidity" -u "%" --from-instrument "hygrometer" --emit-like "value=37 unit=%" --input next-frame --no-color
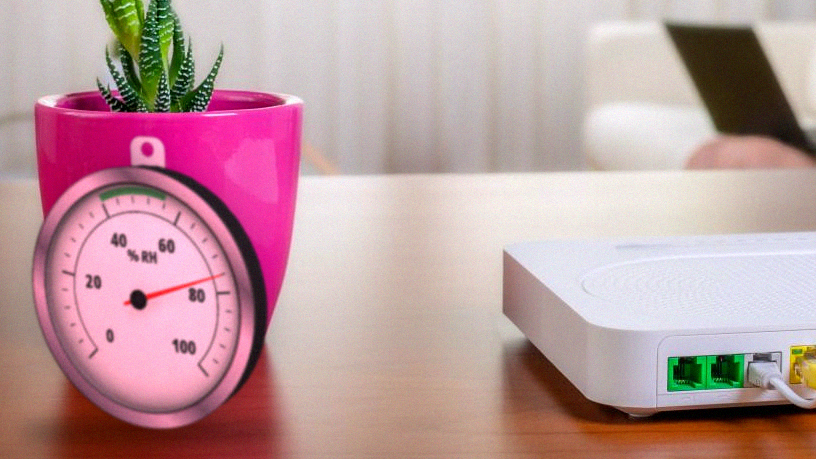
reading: value=76 unit=%
